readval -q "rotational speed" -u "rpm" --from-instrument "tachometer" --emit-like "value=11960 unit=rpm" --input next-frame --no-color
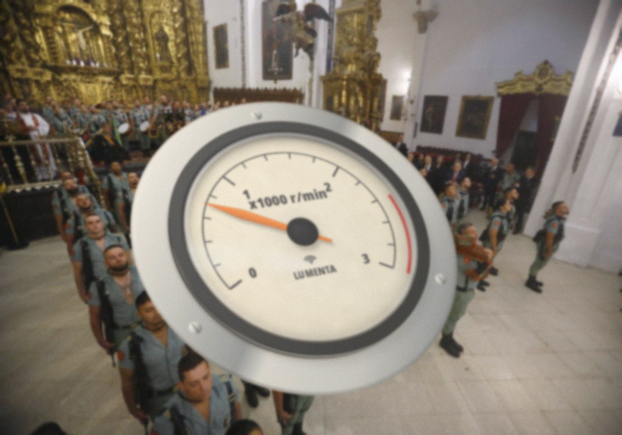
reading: value=700 unit=rpm
